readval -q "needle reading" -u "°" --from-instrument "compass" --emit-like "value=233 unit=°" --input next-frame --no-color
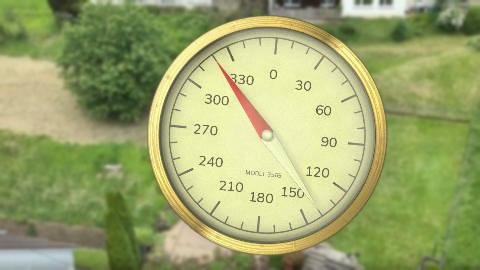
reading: value=320 unit=°
